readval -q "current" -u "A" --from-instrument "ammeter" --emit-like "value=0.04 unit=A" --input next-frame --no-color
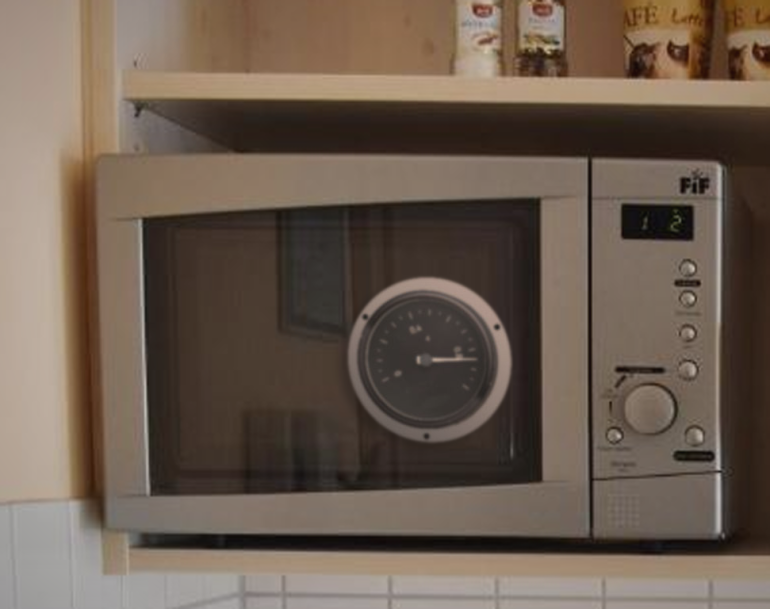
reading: value=0.85 unit=A
